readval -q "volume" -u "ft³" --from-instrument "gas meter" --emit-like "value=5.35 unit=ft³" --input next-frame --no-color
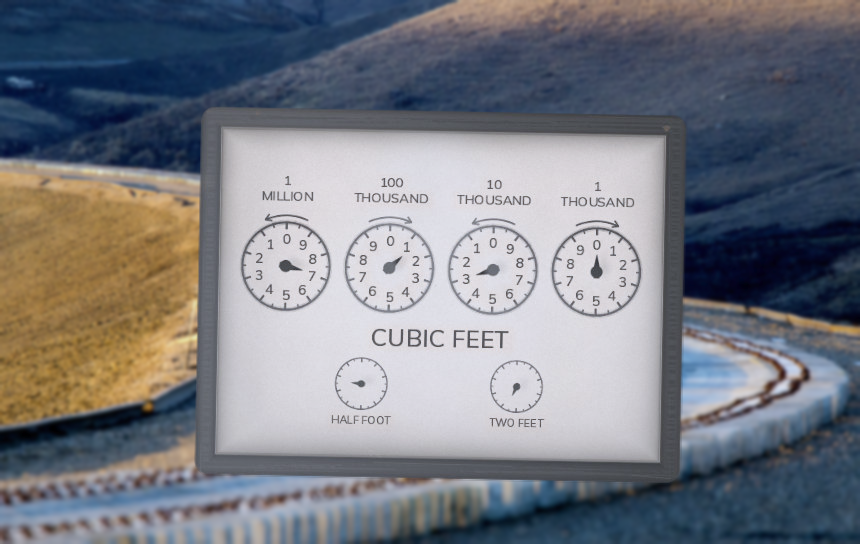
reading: value=713000 unit=ft³
